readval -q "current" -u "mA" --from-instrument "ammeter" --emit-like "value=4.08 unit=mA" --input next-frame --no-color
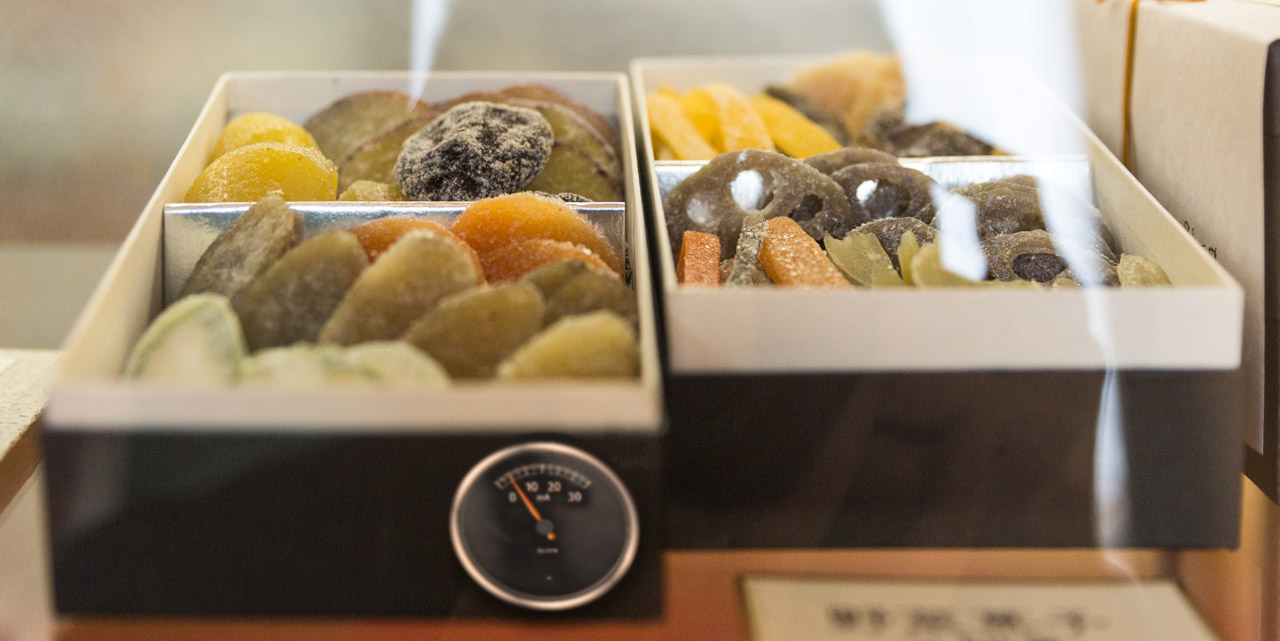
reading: value=5 unit=mA
